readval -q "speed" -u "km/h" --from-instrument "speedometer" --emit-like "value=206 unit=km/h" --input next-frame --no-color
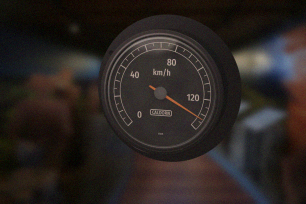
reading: value=132.5 unit=km/h
